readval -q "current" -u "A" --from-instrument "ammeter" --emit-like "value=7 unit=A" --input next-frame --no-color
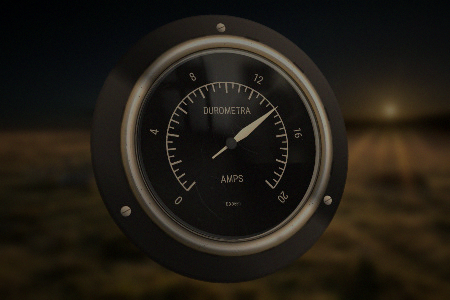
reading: value=14 unit=A
